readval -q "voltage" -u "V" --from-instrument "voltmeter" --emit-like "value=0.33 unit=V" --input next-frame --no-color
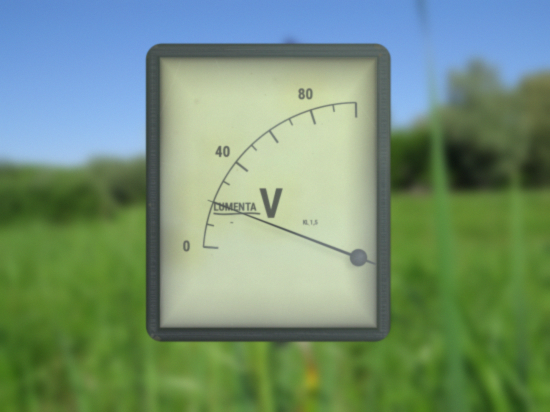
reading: value=20 unit=V
